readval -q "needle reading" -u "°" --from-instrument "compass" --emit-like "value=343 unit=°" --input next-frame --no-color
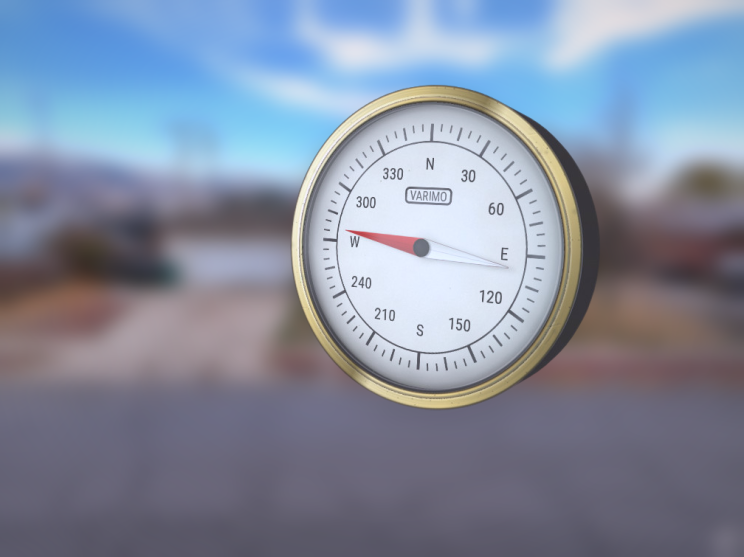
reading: value=277.5 unit=°
